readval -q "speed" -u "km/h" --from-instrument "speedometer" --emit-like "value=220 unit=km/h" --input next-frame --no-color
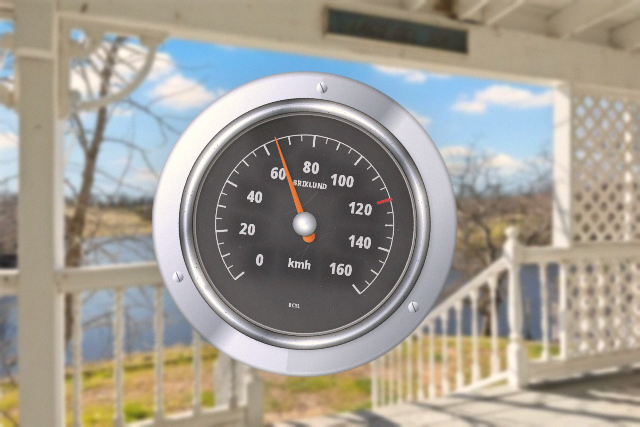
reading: value=65 unit=km/h
